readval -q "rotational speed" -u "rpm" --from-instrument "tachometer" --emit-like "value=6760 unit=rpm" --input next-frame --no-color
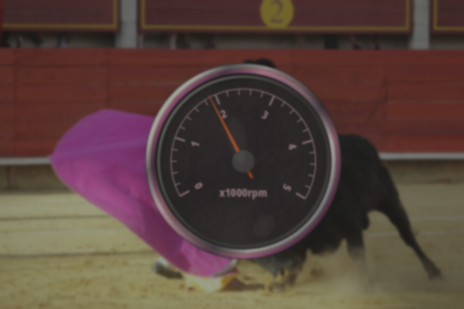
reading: value=1900 unit=rpm
